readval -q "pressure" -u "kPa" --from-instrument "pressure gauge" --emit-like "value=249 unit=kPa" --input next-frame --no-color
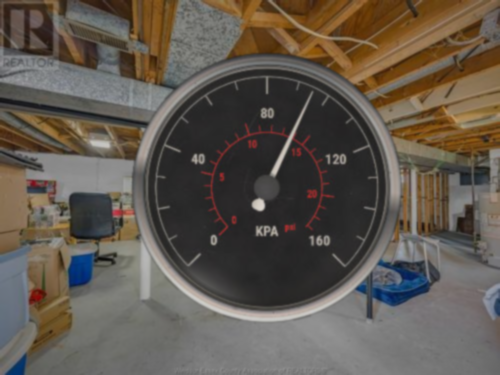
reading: value=95 unit=kPa
